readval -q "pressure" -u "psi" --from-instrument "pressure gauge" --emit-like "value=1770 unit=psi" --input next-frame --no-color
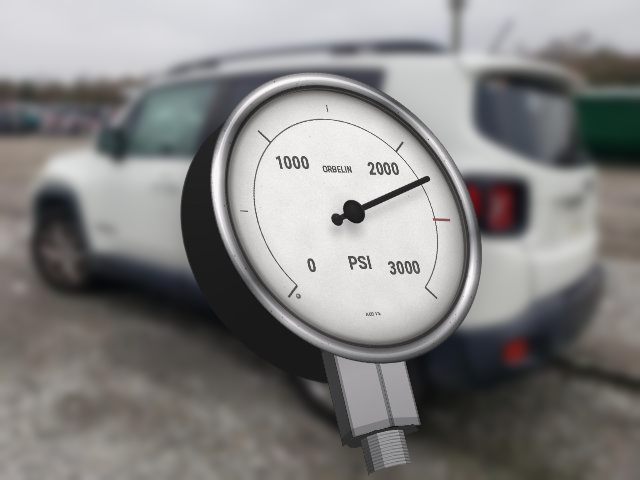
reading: value=2250 unit=psi
